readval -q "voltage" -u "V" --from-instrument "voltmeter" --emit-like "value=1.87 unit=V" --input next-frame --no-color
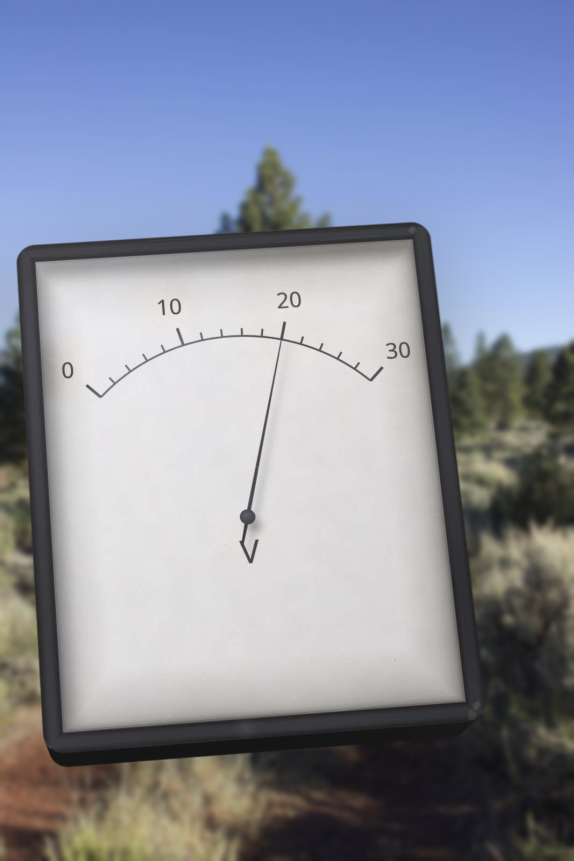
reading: value=20 unit=V
